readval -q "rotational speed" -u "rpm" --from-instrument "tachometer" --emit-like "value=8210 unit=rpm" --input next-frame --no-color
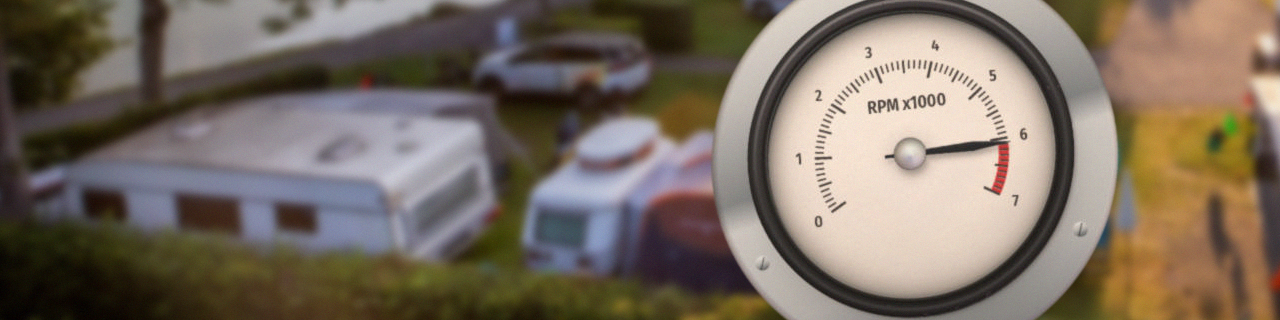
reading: value=6100 unit=rpm
